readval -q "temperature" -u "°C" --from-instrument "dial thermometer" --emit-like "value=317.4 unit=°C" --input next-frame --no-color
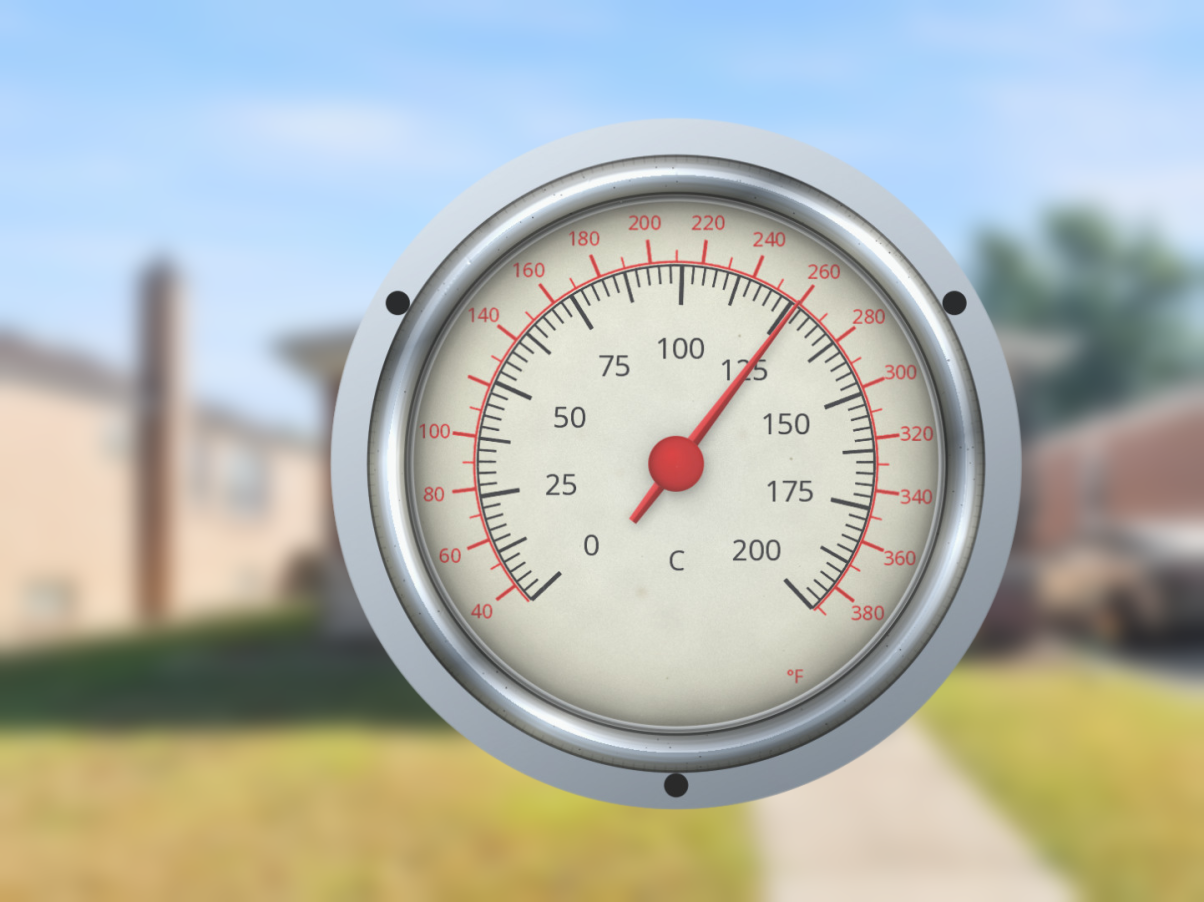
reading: value=126.25 unit=°C
